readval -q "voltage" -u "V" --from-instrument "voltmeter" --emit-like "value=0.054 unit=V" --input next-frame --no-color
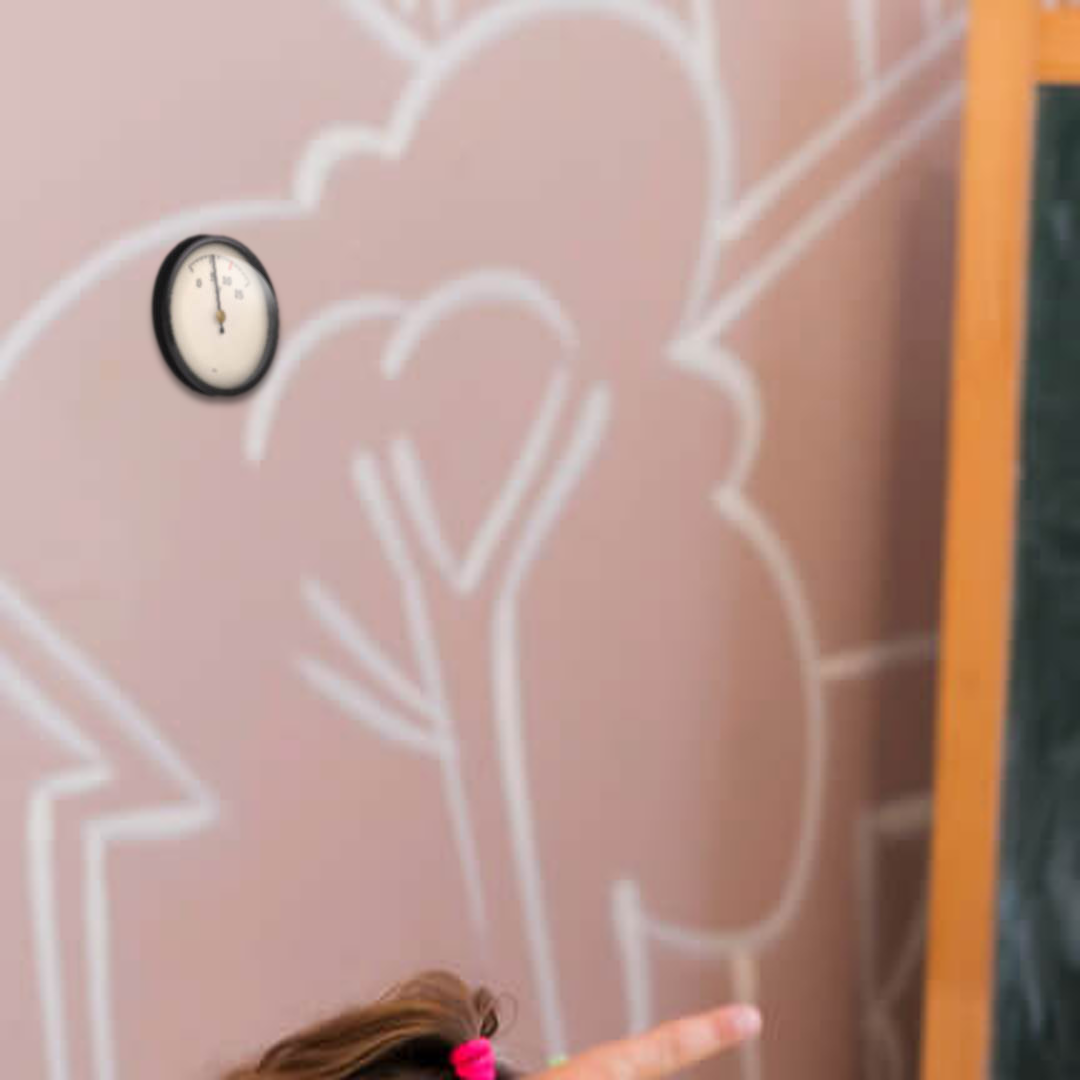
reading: value=5 unit=V
